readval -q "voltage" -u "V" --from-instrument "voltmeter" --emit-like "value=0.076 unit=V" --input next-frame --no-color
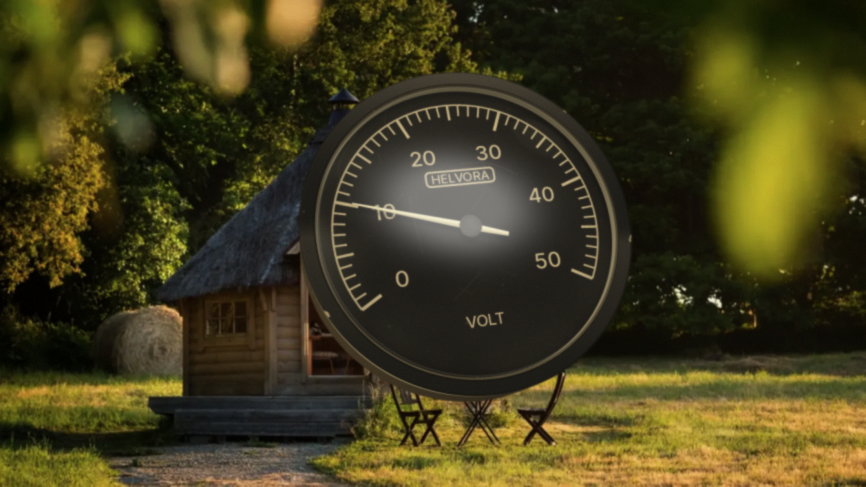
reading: value=10 unit=V
